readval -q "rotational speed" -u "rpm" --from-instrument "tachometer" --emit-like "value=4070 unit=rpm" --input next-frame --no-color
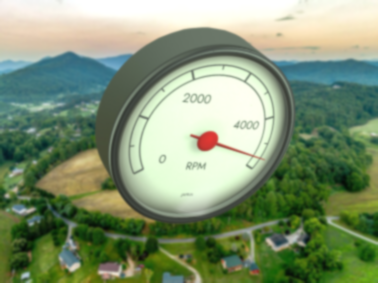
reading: value=4750 unit=rpm
